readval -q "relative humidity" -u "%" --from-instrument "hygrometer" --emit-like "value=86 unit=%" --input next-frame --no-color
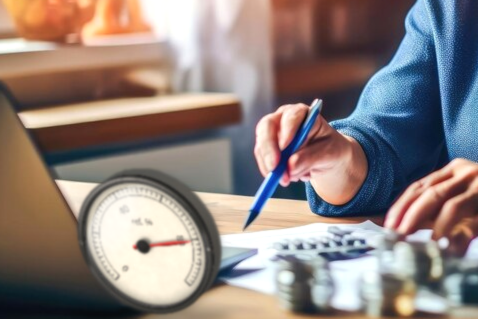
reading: value=80 unit=%
